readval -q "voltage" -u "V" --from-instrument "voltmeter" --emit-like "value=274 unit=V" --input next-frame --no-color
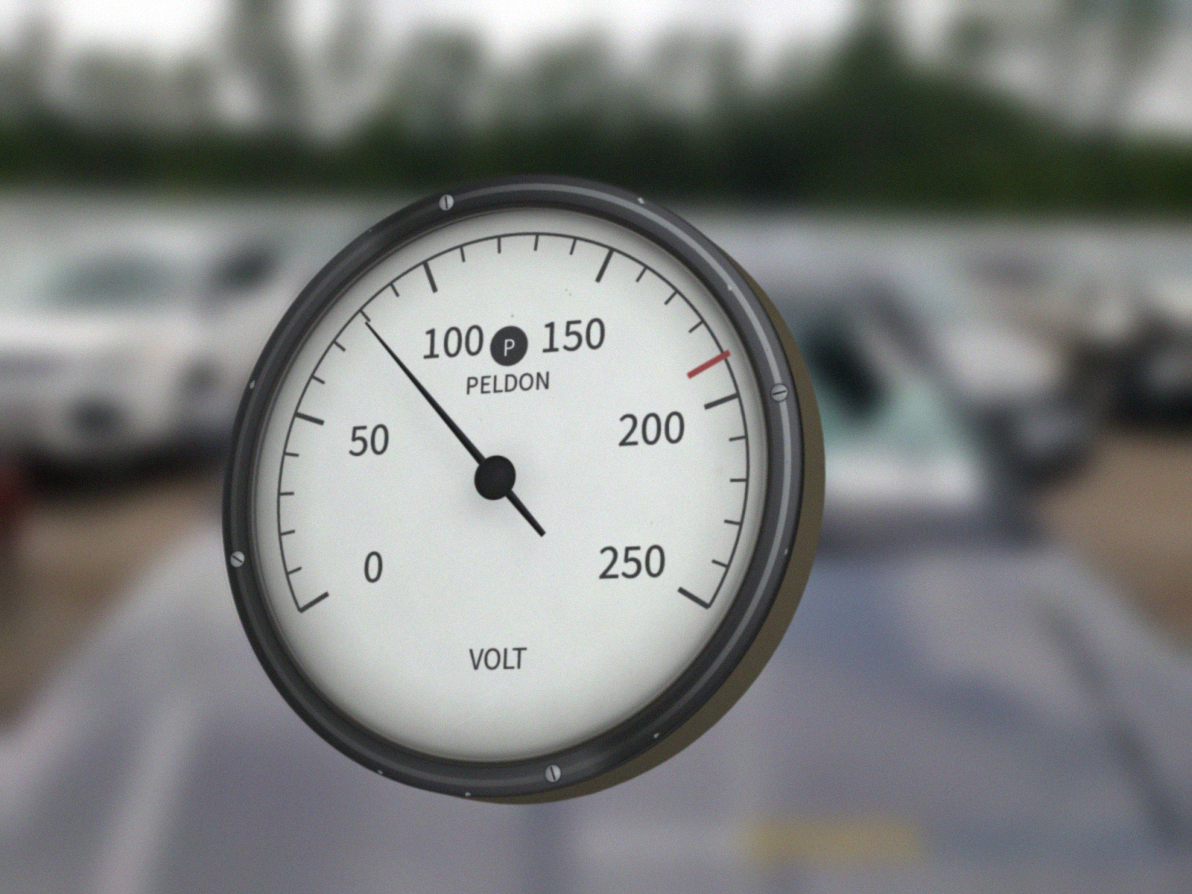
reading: value=80 unit=V
